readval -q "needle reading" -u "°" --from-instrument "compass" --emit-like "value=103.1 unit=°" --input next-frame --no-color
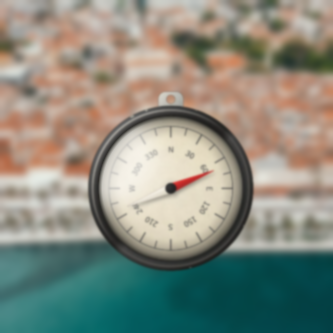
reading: value=67.5 unit=°
